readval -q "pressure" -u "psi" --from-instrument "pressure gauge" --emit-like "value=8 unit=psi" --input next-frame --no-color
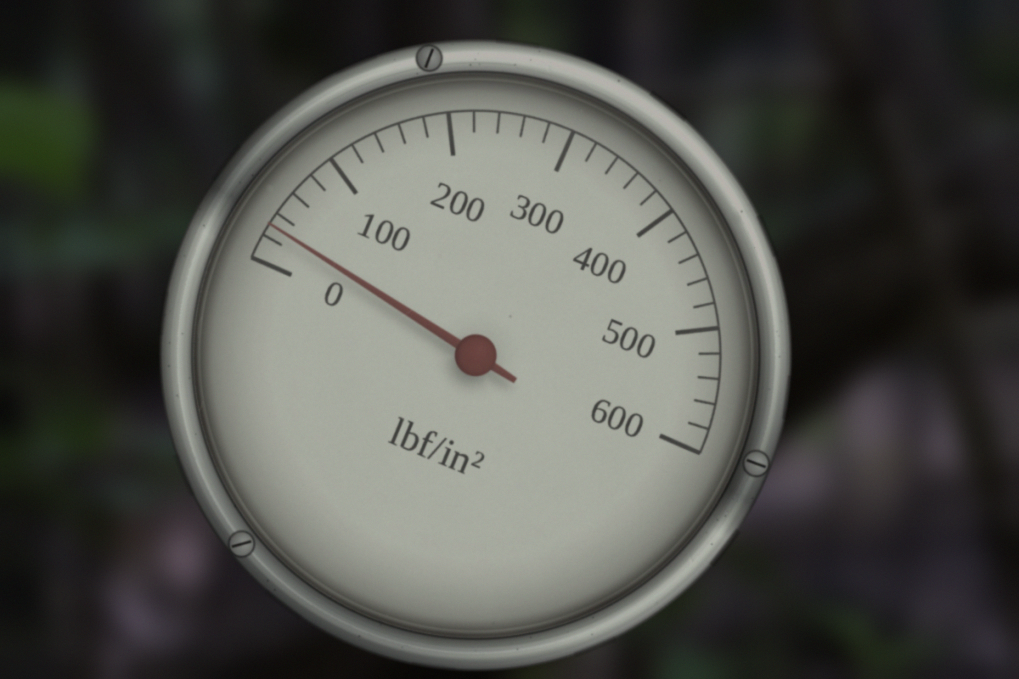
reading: value=30 unit=psi
